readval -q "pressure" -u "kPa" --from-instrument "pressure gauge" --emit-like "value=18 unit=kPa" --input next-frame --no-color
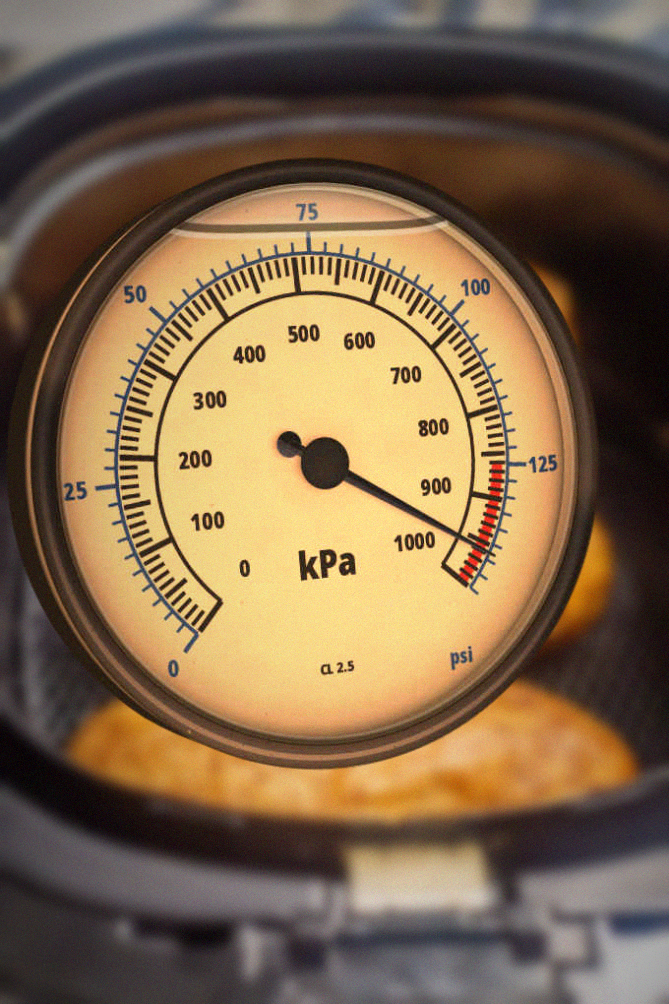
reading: value=960 unit=kPa
